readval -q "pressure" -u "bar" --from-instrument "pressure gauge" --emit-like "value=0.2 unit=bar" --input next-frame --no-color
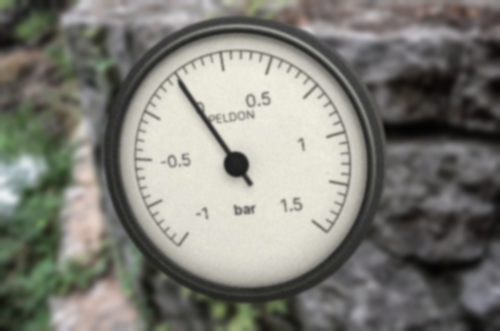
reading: value=0 unit=bar
